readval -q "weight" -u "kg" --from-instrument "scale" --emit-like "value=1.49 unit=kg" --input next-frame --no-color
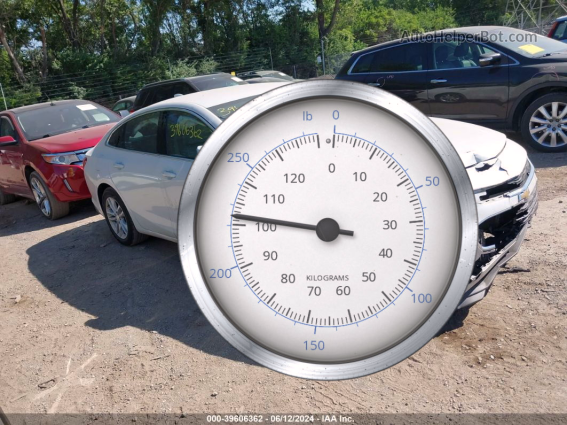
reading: value=102 unit=kg
